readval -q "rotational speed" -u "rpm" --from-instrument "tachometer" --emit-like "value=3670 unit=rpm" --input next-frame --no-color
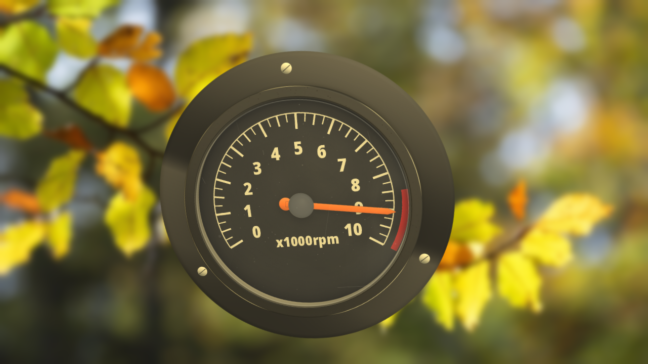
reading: value=9000 unit=rpm
